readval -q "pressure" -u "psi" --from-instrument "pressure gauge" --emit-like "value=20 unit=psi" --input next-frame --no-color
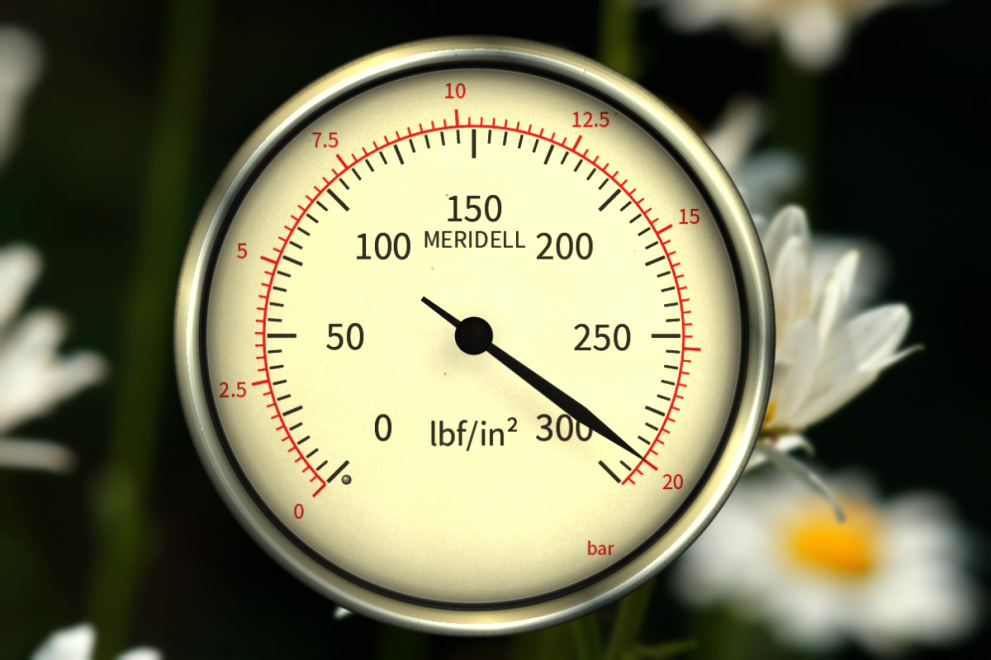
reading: value=290 unit=psi
